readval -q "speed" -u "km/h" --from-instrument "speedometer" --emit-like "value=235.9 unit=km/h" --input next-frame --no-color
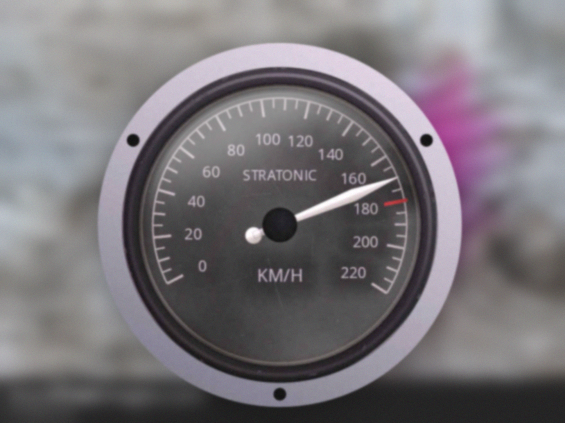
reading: value=170 unit=km/h
